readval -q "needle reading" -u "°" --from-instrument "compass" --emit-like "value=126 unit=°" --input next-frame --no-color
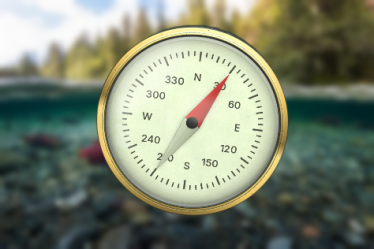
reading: value=30 unit=°
